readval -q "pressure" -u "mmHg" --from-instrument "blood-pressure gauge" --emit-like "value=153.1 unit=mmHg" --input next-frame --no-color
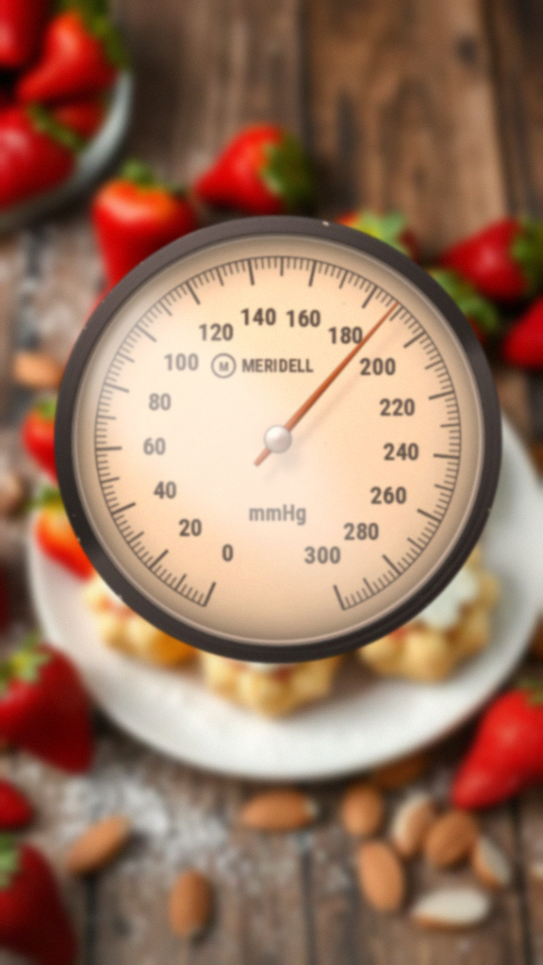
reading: value=188 unit=mmHg
